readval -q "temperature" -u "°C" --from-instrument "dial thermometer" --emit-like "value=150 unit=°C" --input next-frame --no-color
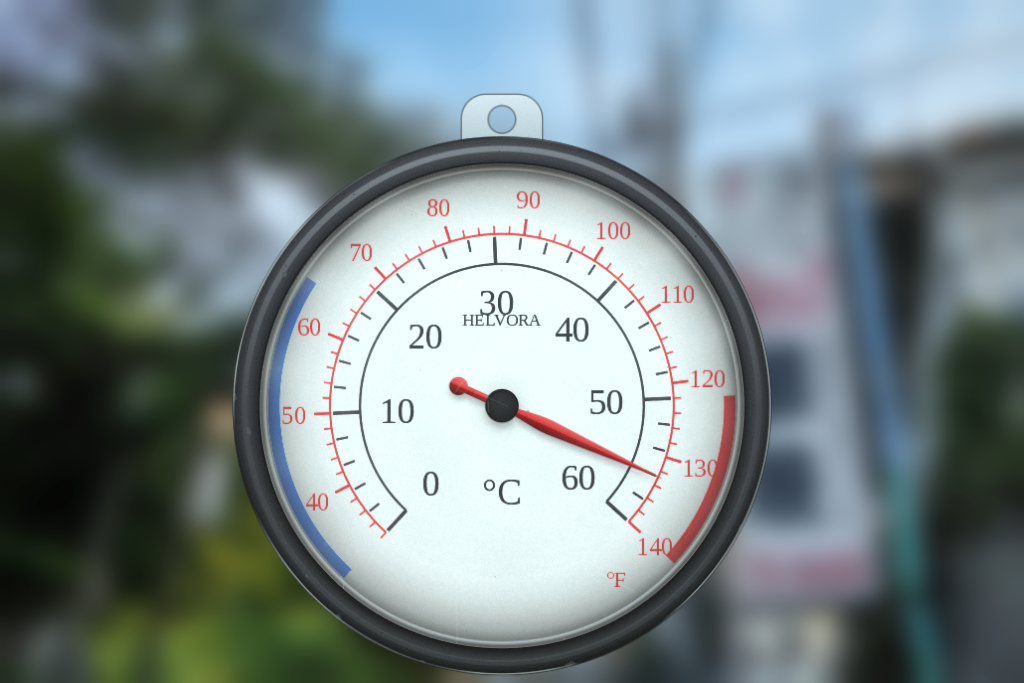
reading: value=56 unit=°C
